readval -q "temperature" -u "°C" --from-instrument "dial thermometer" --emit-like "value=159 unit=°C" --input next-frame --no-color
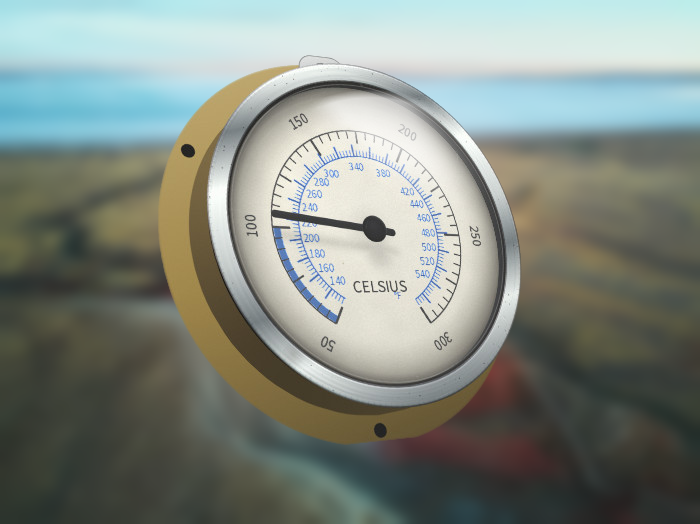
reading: value=105 unit=°C
